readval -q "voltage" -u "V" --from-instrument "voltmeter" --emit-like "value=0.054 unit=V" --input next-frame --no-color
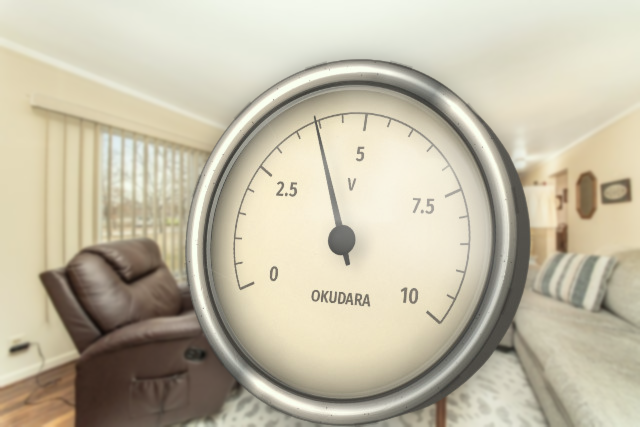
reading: value=4 unit=V
